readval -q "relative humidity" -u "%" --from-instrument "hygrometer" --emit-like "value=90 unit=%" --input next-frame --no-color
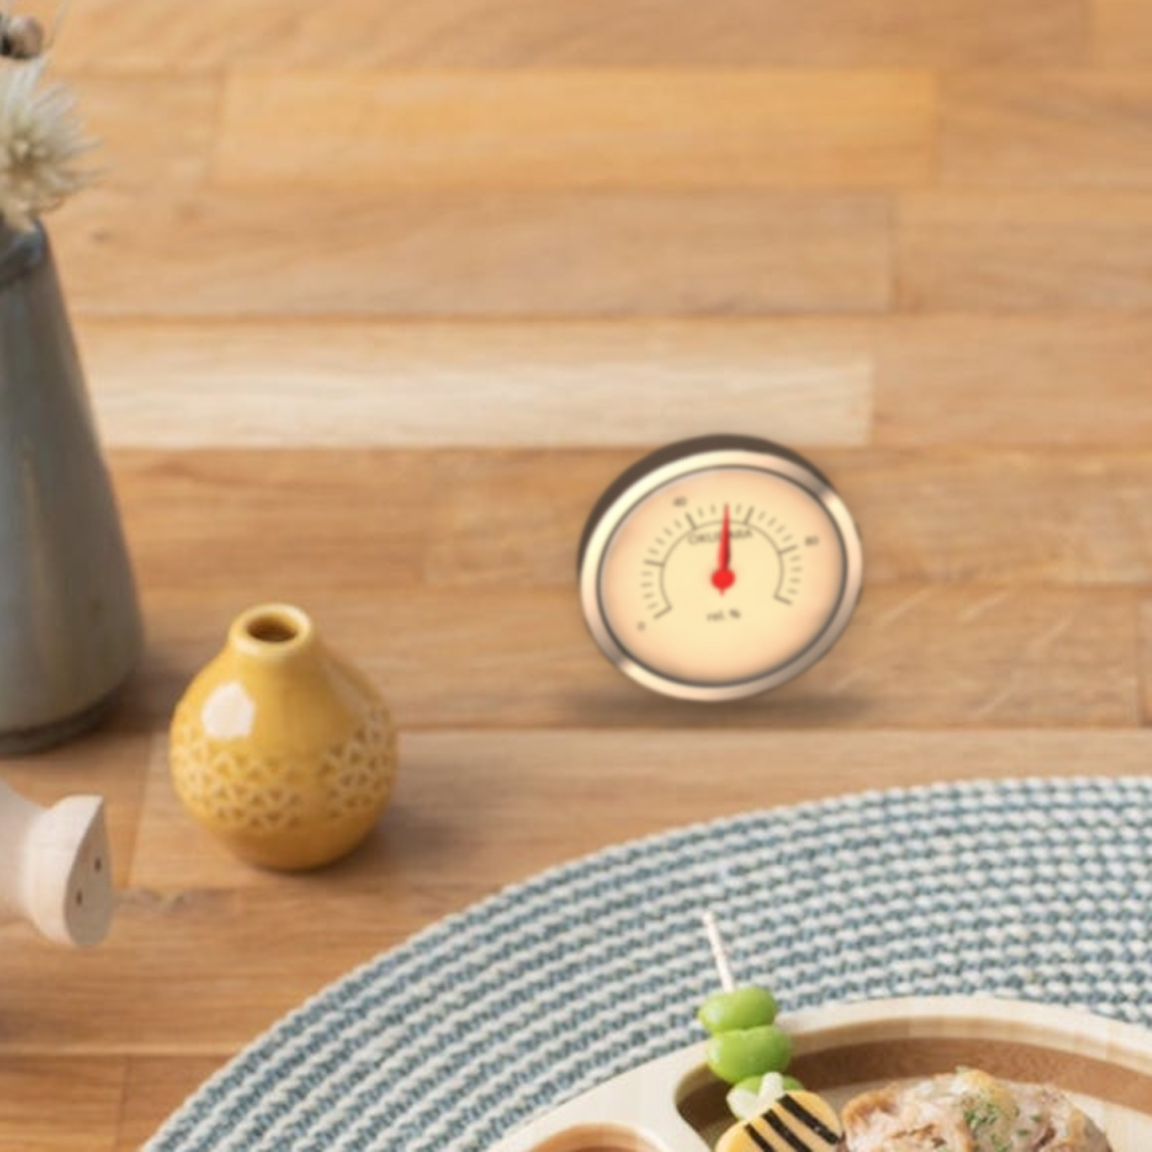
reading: value=52 unit=%
